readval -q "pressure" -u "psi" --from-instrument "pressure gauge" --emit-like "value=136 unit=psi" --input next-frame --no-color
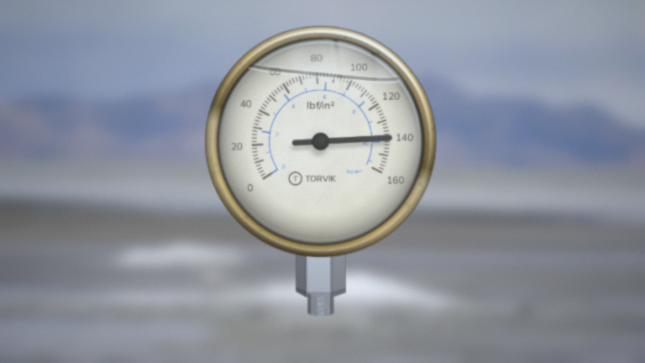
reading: value=140 unit=psi
